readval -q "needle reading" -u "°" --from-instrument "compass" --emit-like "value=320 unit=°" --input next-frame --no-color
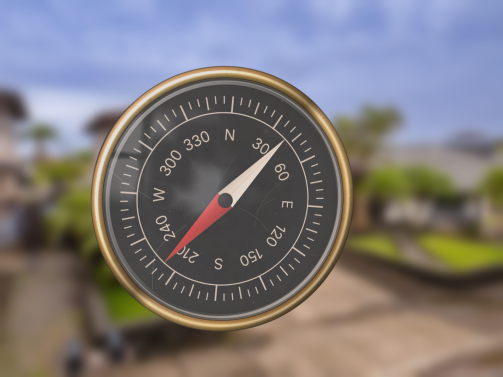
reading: value=220 unit=°
